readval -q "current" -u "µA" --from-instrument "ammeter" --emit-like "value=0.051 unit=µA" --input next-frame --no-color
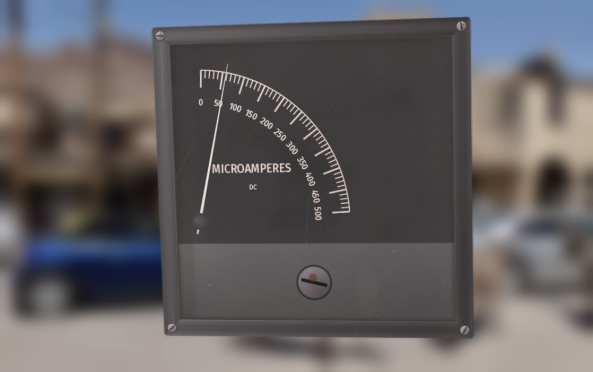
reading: value=60 unit=µA
